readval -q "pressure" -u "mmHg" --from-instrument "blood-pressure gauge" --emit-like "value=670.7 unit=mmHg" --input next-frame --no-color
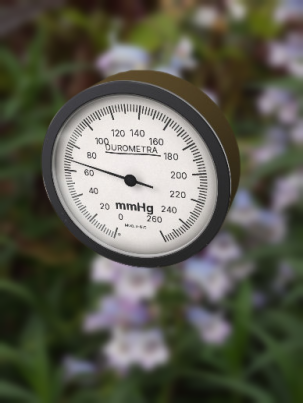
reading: value=70 unit=mmHg
